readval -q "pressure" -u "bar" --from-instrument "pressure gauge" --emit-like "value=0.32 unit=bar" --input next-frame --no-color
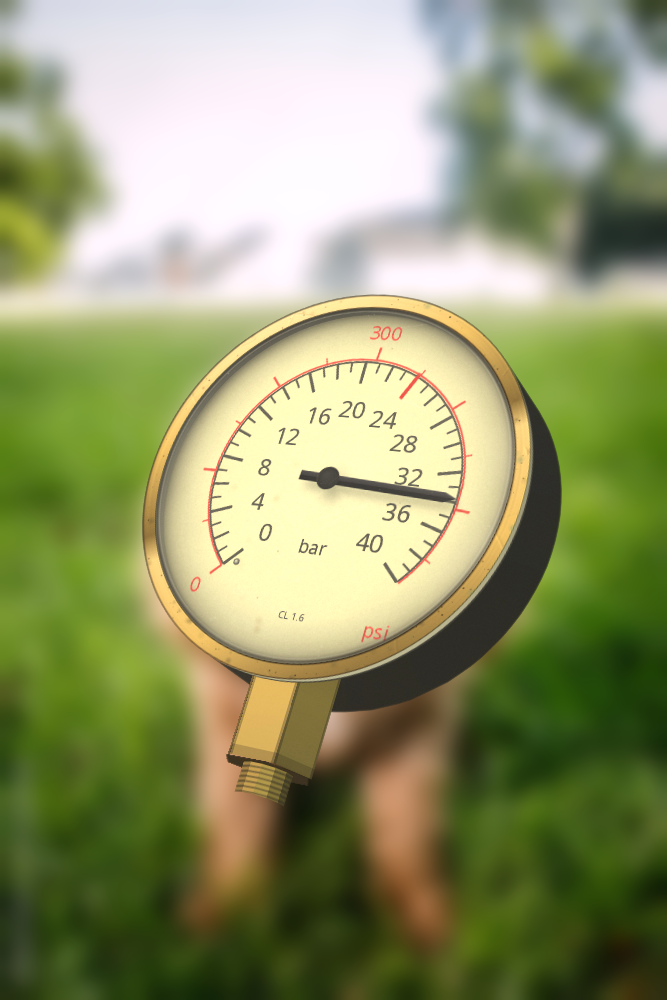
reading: value=34 unit=bar
